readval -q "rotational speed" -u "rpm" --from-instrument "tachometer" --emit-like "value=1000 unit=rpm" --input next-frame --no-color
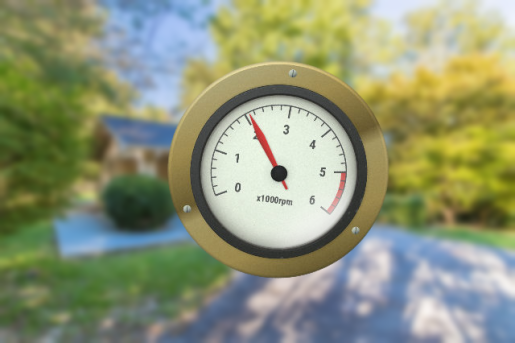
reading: value=2100 unit=rpm
